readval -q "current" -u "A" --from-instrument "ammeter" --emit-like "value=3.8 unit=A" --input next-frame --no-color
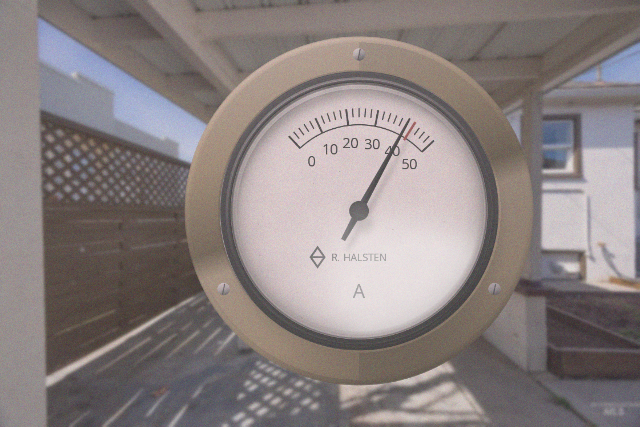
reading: value=40 unit=A
